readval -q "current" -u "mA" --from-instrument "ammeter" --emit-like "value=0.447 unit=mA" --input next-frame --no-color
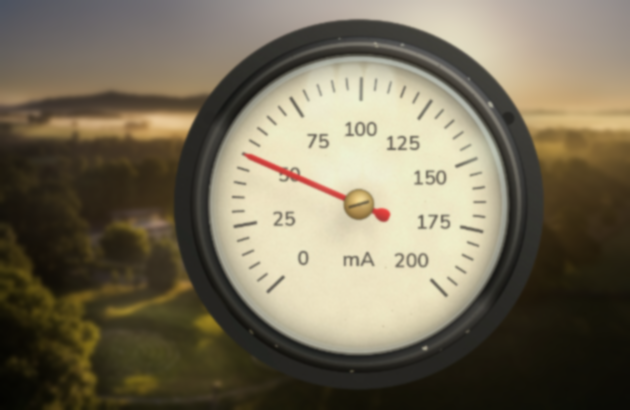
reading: value=50 unit=mA
